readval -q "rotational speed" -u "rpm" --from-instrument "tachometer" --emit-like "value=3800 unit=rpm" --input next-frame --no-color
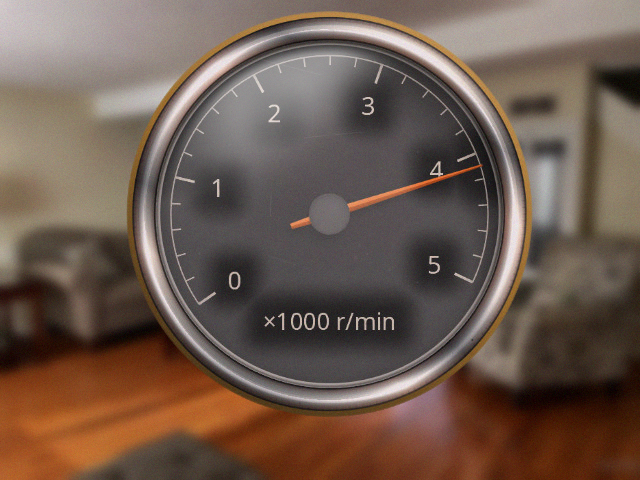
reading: value=4100 unit=rpm
